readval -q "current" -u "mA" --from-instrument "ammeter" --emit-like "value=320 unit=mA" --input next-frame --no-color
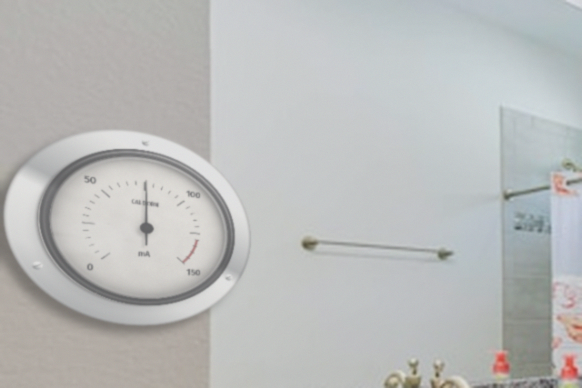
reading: value=75 unit=mA
